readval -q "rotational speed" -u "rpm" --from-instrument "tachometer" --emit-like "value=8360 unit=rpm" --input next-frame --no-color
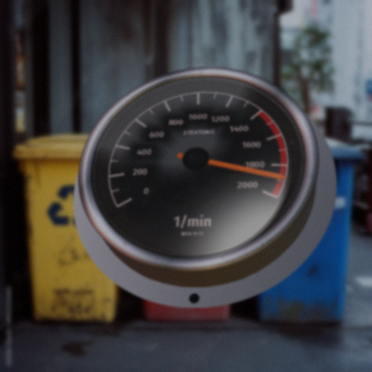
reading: value=1900 unit=rpm
